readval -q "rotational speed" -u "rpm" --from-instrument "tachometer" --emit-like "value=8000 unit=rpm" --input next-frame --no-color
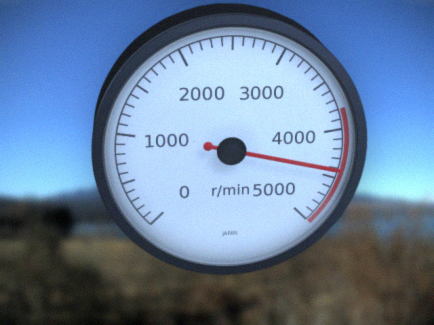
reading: value=4400 unit=rpm
